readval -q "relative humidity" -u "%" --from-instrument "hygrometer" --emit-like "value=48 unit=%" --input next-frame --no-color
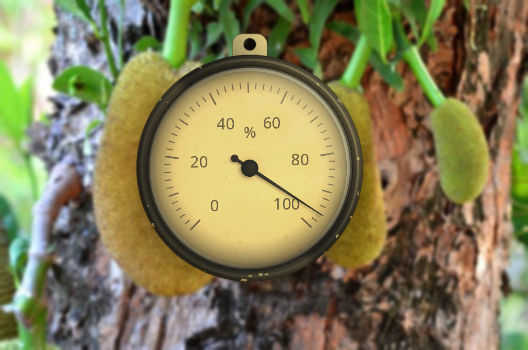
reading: value=96 unit=%
